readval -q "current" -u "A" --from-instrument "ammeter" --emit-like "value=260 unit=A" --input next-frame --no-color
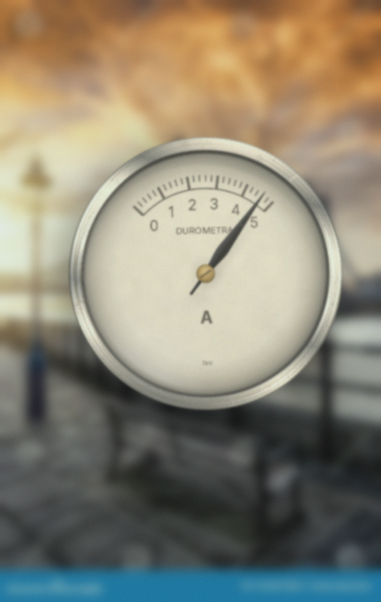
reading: value=4.6 unit=A
